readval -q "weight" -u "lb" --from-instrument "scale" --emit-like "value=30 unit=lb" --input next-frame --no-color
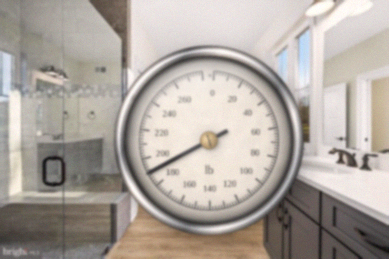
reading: value=190 unit=lb
